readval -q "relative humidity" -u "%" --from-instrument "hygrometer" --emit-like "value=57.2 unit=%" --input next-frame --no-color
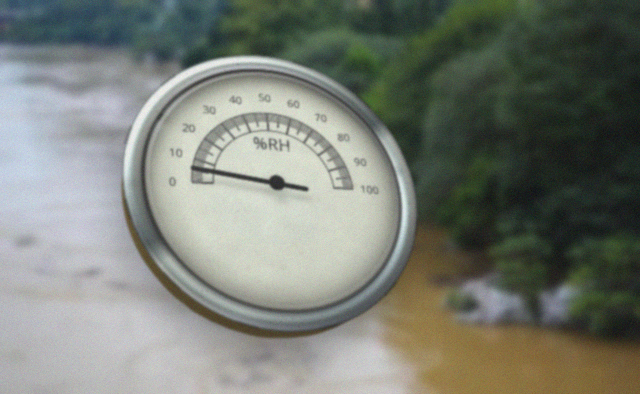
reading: value=5 unit=%
